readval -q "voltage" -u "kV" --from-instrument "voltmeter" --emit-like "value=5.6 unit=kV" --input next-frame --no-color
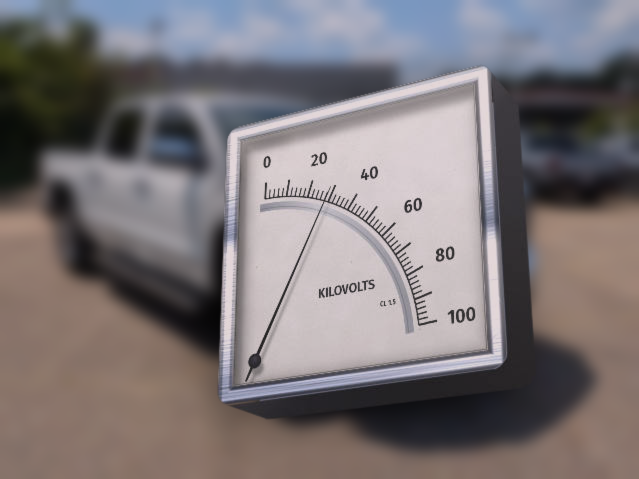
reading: value=30 unit=kV
